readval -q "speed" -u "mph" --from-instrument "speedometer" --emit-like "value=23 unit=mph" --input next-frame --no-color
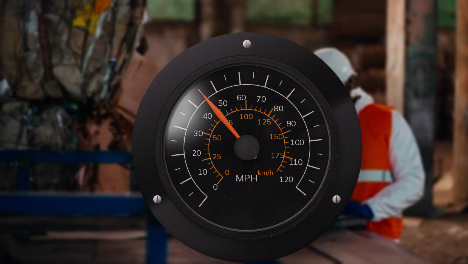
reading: value=45 unit=mph
